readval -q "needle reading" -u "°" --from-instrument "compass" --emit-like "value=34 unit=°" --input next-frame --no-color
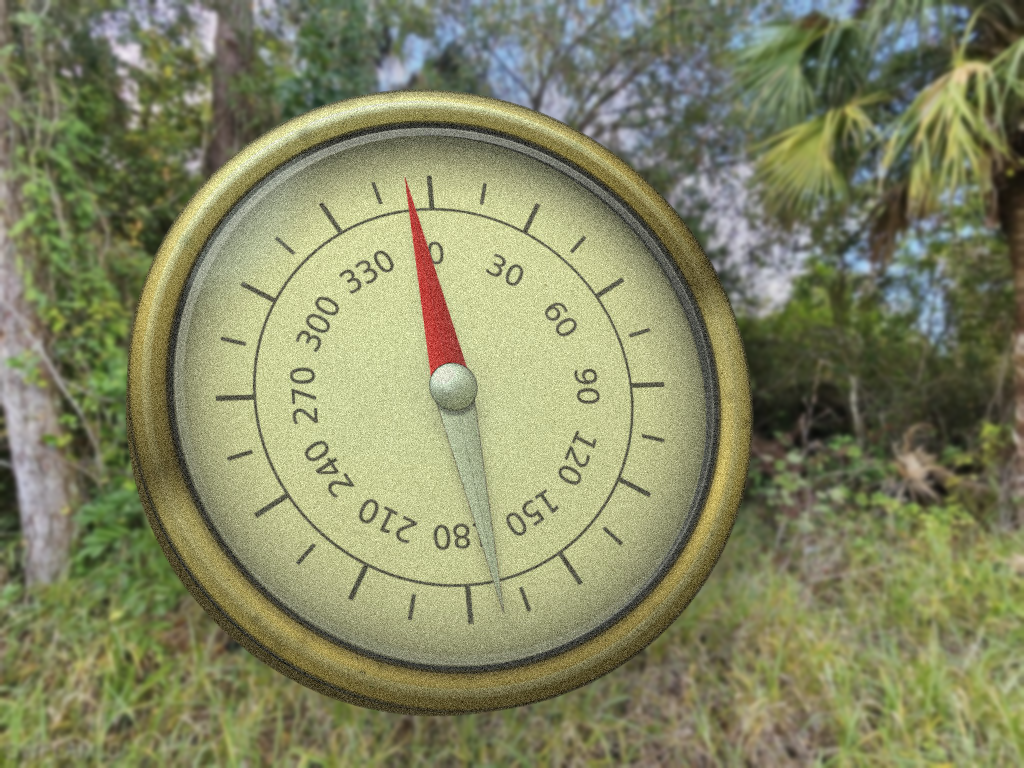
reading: value=352.5 unit=°
